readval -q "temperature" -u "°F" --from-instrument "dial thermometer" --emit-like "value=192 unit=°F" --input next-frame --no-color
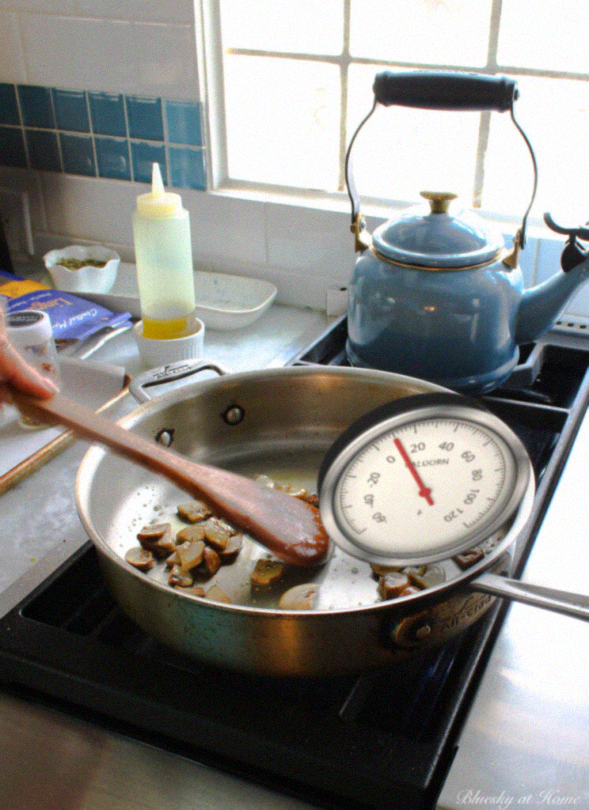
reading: value=10 unit=°F
